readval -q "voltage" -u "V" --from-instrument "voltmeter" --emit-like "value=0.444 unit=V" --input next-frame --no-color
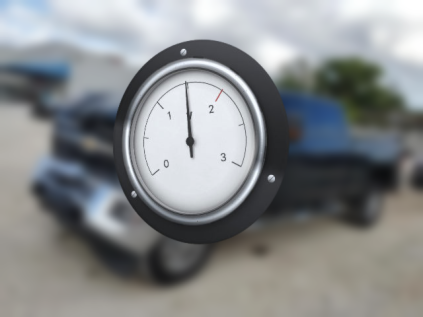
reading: value=1.5 unit=V
